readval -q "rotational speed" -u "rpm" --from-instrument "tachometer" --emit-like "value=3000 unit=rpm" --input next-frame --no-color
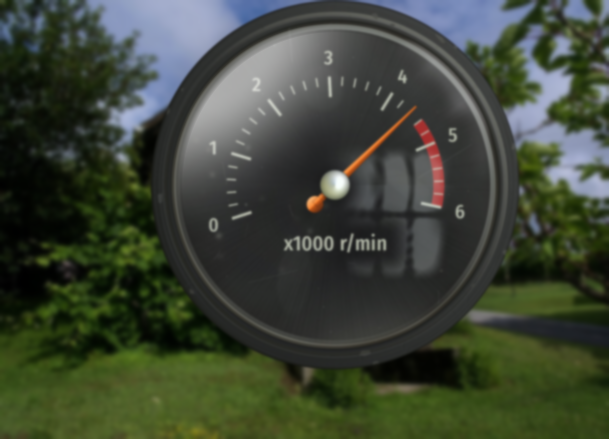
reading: value=4400 unit=rpm
